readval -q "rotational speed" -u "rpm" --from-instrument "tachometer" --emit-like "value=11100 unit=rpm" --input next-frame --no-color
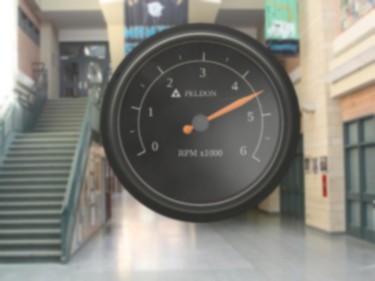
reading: value=4500 unit=rpm
